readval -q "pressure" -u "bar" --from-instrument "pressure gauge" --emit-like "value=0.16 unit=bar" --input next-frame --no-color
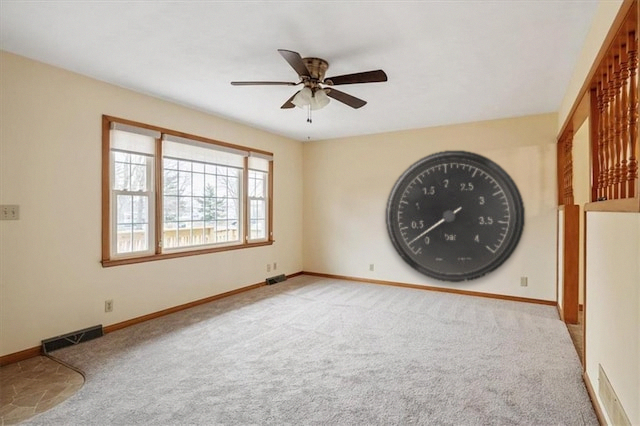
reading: value=0.2 unit=bar
